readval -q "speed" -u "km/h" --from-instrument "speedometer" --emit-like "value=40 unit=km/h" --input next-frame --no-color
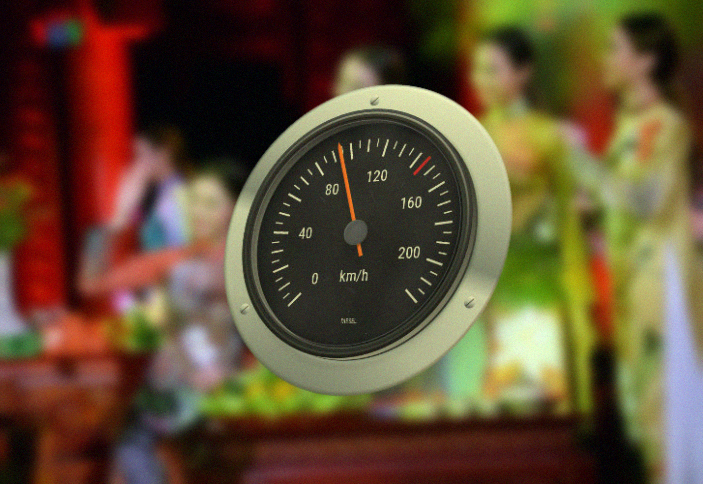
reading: value=95 unit=km/h
